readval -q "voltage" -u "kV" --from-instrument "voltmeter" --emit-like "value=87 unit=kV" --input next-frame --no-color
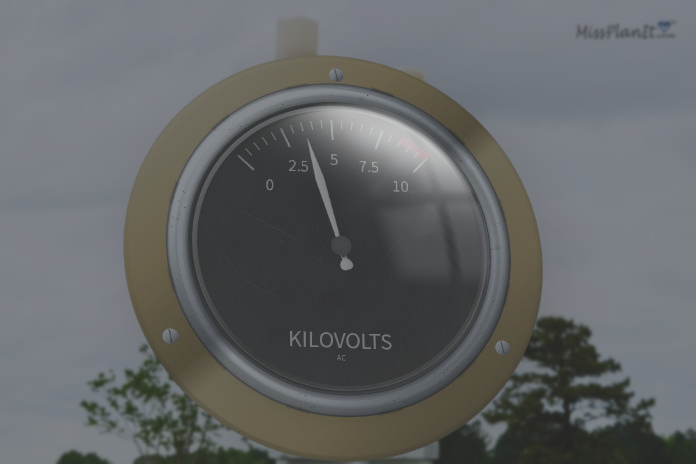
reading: value=3.5 unit=kV
